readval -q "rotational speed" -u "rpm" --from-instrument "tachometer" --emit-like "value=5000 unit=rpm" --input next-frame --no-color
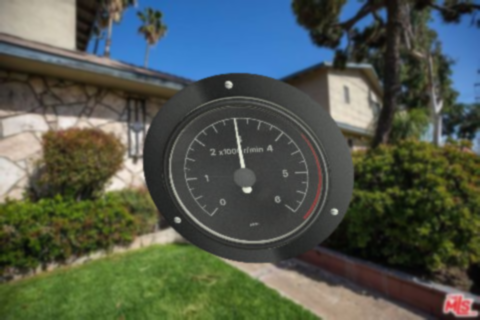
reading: value=3000 unit=rpm
